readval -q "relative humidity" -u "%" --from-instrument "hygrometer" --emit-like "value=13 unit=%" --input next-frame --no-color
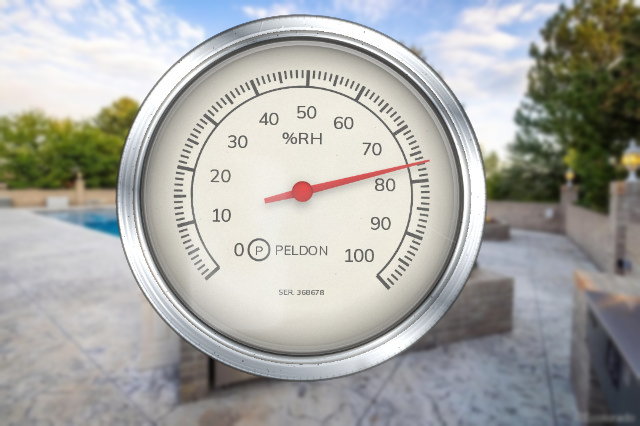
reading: value=77 unit=%
